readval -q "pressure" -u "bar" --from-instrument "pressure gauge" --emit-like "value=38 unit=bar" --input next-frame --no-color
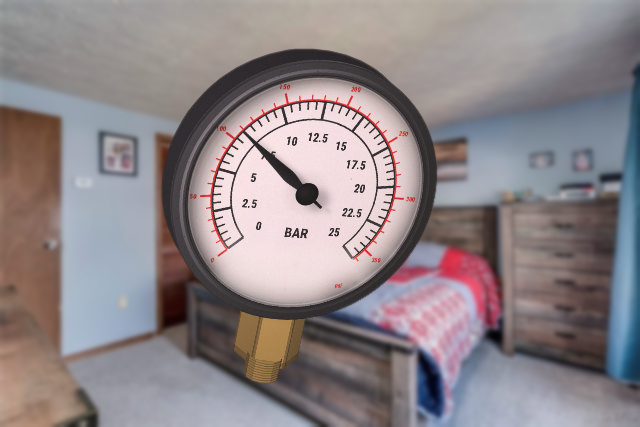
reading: value=7.5 unit=bar
